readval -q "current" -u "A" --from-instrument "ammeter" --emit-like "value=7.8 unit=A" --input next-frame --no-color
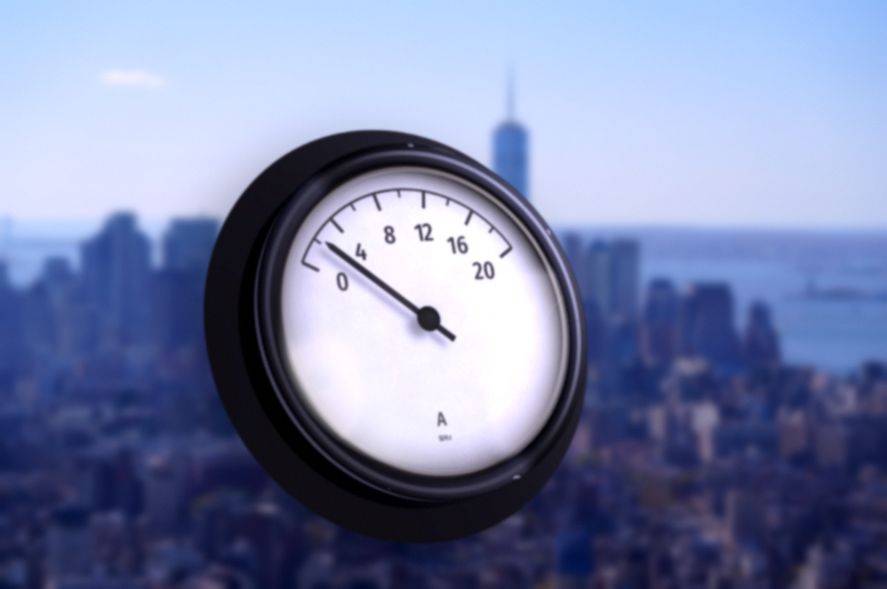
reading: value=2 unit=A
